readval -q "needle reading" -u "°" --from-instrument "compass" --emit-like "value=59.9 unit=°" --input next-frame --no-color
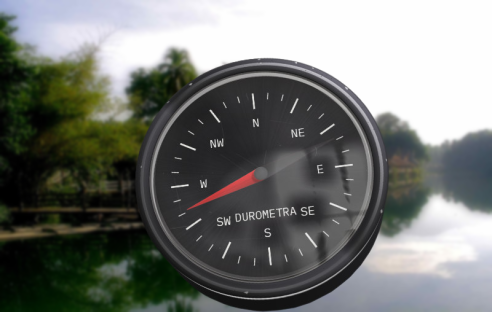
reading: value=250 unit=°
